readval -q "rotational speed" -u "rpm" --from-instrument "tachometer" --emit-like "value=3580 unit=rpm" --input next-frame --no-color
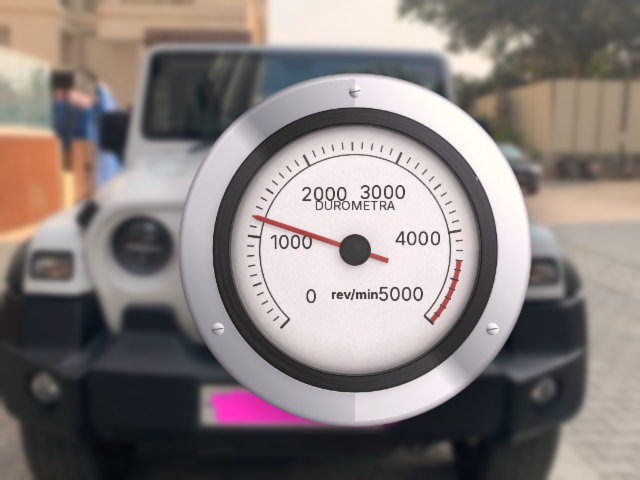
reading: value=1200 unit=rpm
